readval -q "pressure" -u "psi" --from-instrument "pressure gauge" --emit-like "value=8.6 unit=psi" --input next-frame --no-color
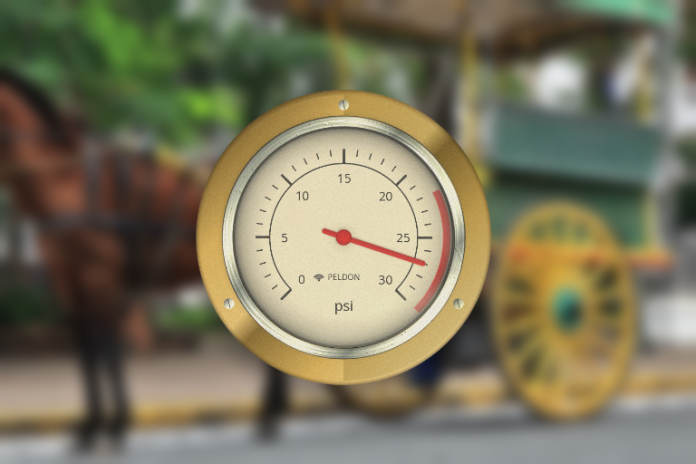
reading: value=27 unit=psi
